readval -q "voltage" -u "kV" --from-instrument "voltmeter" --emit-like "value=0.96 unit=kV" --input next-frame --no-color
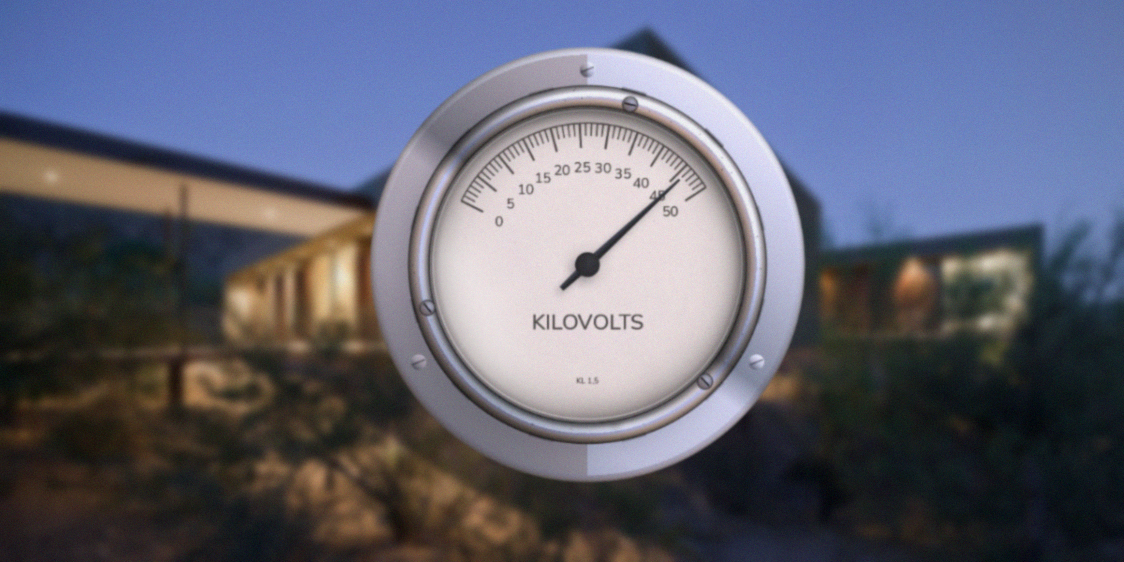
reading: value=46 unit=kV
